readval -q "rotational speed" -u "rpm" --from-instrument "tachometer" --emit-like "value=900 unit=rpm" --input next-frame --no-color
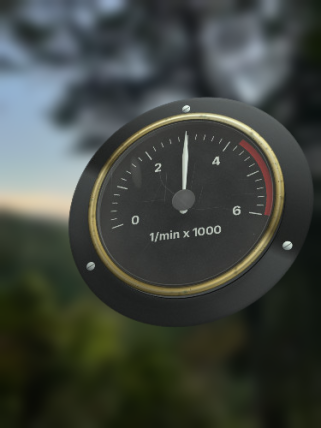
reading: value=3000 unit=rpm
